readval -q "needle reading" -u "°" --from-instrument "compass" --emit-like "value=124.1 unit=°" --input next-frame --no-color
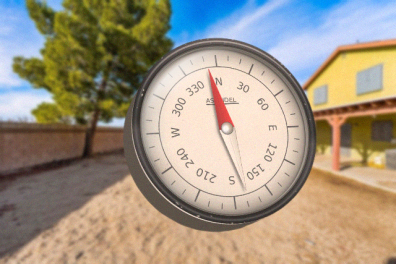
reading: value=350 unit=°
